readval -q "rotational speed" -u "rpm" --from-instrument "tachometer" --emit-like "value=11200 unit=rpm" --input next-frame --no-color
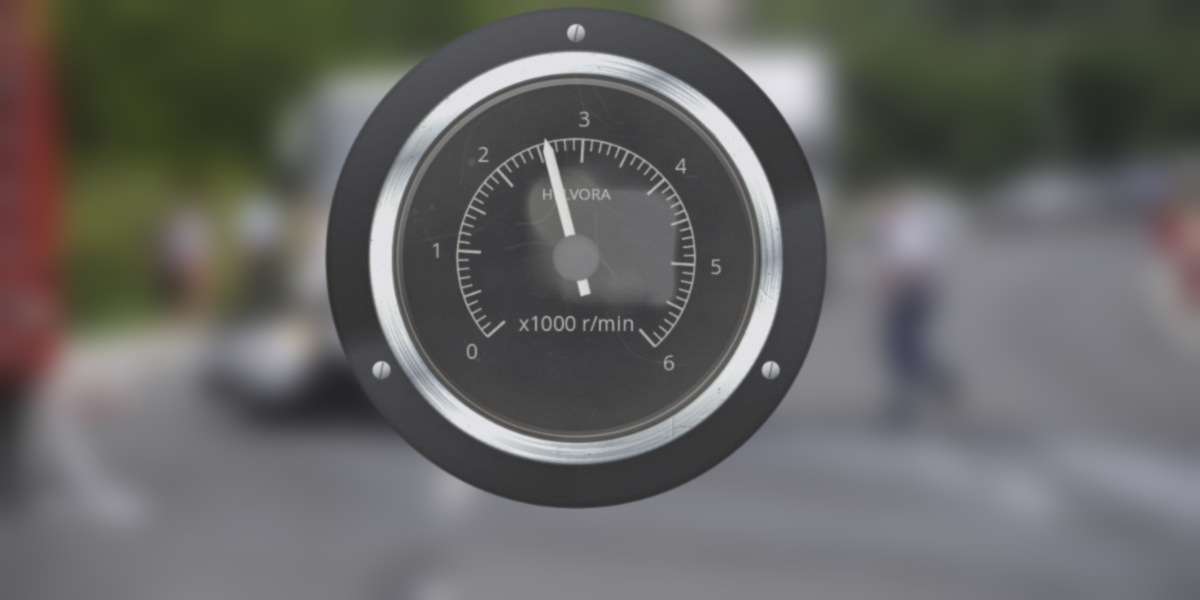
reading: value=2600 unit=rpm
